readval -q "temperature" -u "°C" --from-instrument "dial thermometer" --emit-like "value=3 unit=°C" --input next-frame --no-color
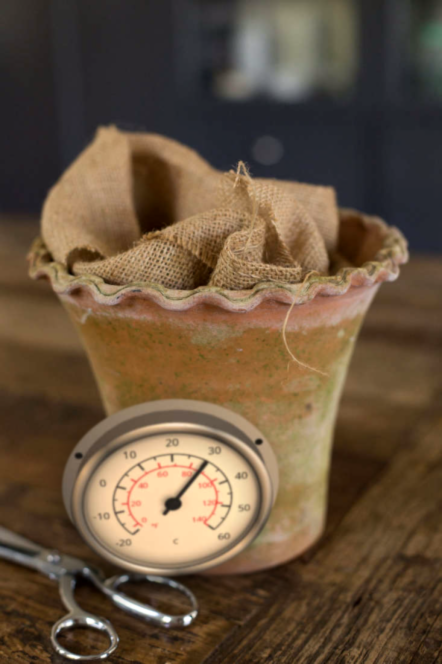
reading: value=30 unit=°C
